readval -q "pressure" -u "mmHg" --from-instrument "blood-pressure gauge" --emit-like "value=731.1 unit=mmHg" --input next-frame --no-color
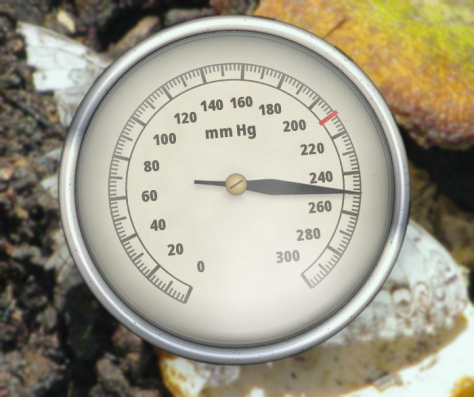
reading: value=250 unit=mmHg
